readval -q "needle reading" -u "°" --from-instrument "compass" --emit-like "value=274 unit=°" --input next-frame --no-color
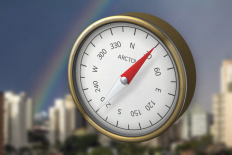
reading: value=30 unit=°
